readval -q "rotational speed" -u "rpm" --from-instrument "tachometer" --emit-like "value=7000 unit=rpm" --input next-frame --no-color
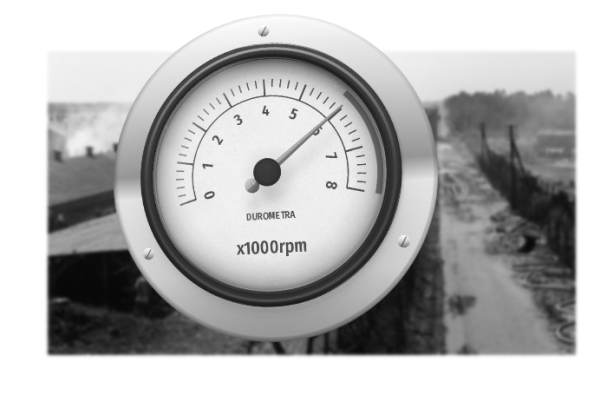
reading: value=6000 unit=rpm
